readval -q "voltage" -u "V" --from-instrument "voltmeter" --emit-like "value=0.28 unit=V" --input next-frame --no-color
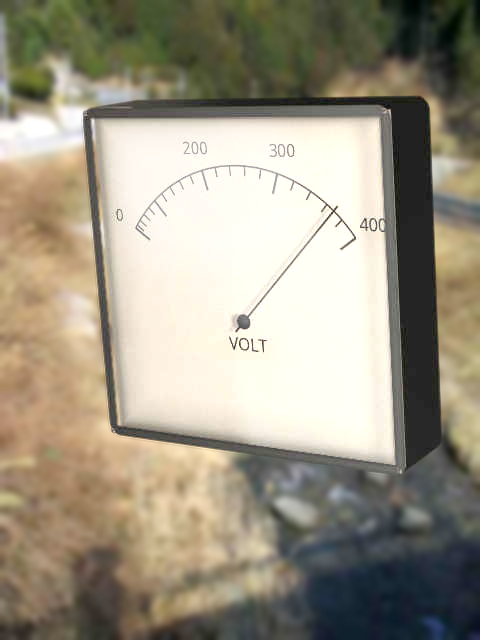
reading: value=370 unit=V
